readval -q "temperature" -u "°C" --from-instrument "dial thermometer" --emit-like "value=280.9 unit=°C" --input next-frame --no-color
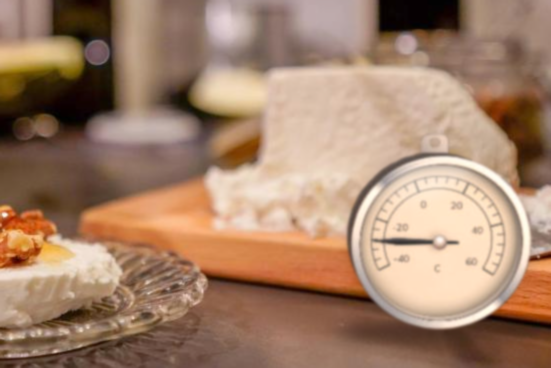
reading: value=-28 unit=°C
